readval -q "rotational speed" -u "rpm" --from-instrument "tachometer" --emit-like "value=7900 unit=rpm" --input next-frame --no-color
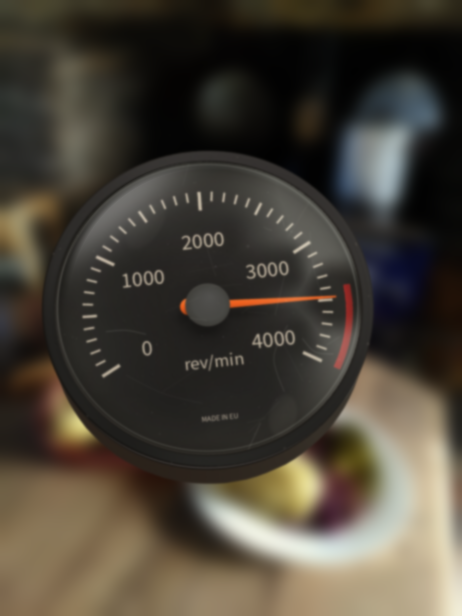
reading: value=3500 unit=rpm
